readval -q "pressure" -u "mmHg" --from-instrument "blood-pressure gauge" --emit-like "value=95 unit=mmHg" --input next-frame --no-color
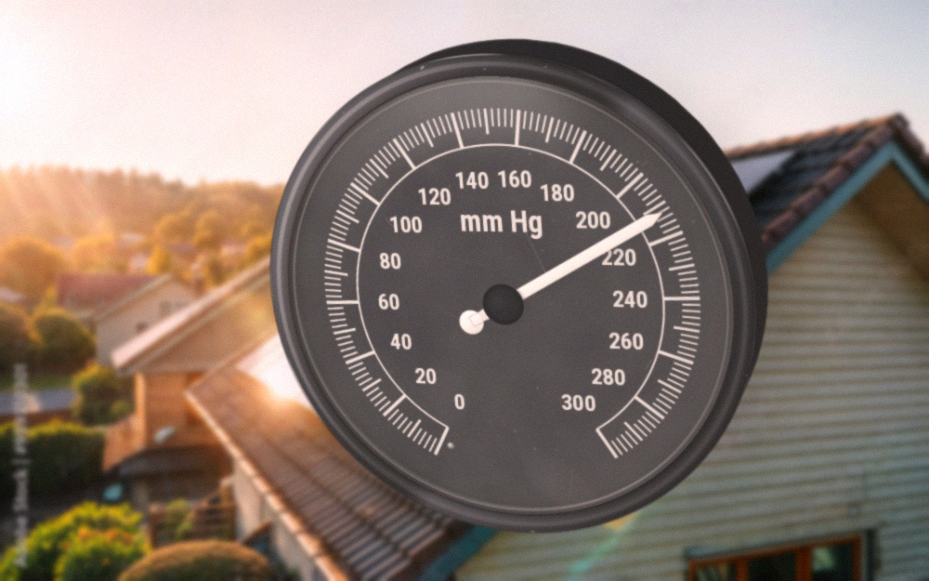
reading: value=212 unit=mmHg
